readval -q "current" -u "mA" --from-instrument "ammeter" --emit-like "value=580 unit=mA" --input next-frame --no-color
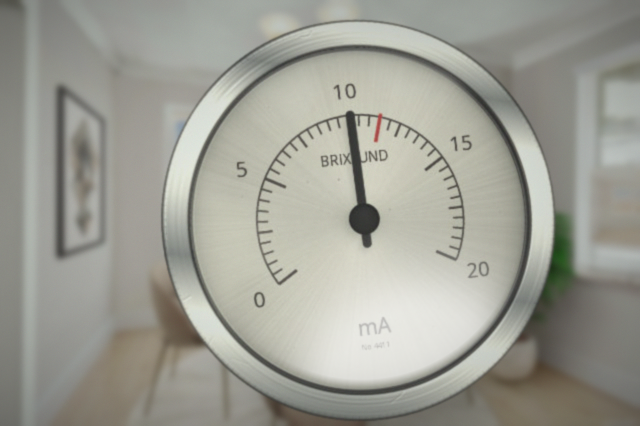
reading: value=10 unit=mA
